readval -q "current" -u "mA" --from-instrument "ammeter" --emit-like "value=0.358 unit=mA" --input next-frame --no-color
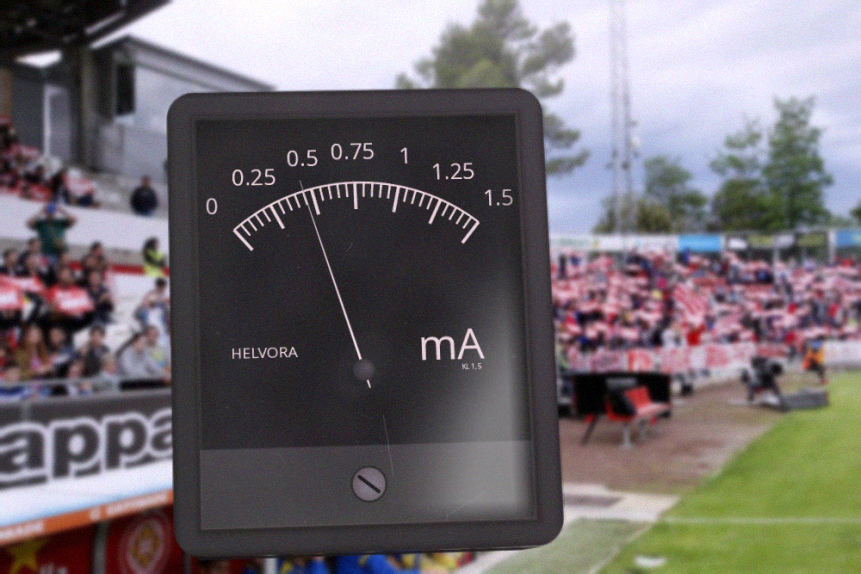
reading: value=0.45 unit=mA
